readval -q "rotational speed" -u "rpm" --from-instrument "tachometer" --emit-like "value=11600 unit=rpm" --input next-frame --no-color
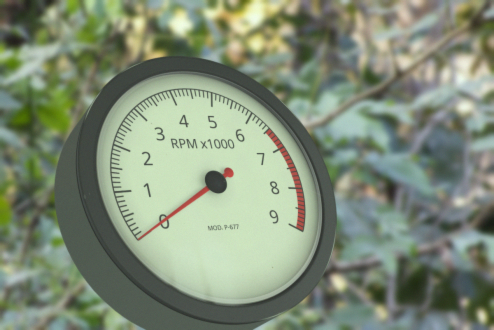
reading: value=0 unit=rpm
